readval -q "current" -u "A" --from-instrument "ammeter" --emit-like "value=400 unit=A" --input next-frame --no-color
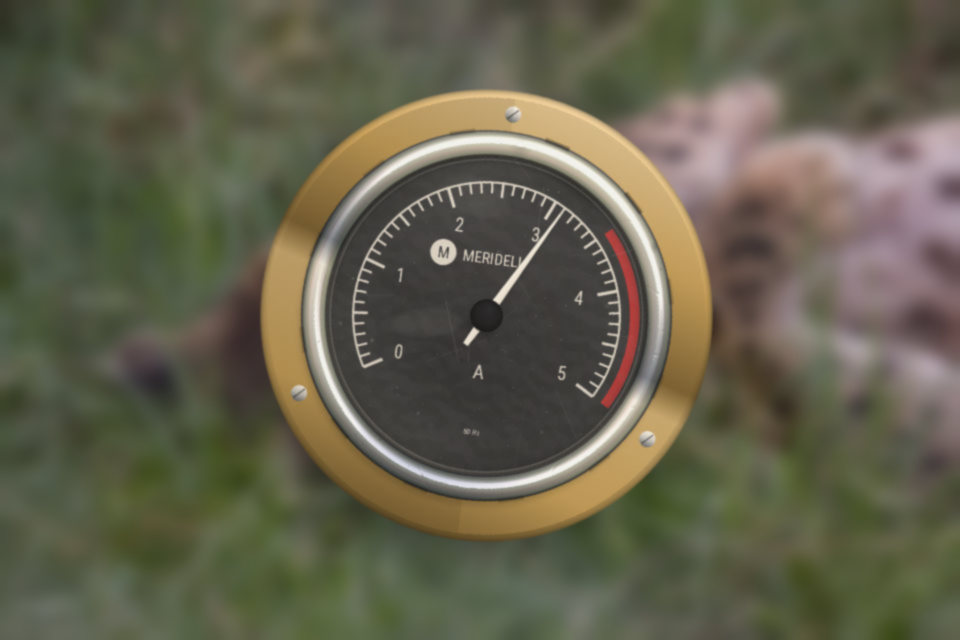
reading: value=3.1 unit=A
